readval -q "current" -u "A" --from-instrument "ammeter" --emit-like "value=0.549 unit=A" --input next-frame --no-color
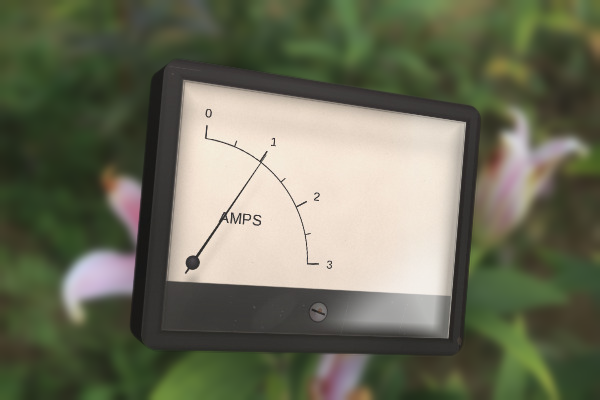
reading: value=1 unit=A
